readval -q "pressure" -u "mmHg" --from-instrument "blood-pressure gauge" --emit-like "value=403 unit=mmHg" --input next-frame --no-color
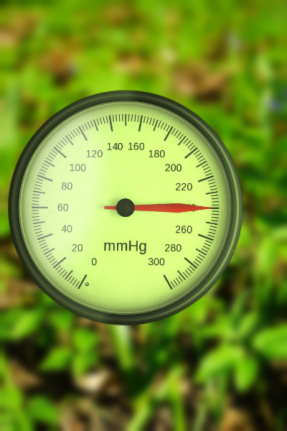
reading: value=240 unit=mmHg
